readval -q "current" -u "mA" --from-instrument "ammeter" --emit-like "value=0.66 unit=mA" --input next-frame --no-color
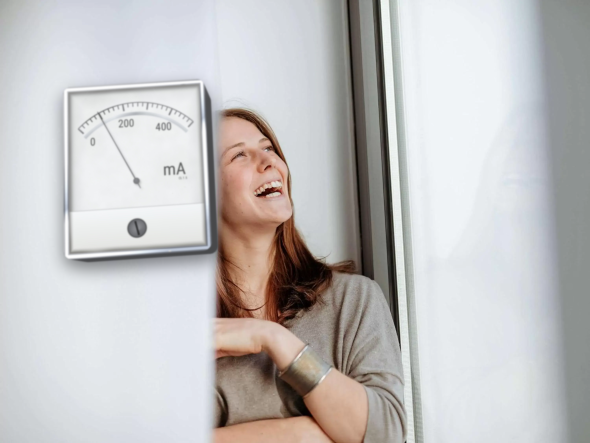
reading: value=100 unit=mA
